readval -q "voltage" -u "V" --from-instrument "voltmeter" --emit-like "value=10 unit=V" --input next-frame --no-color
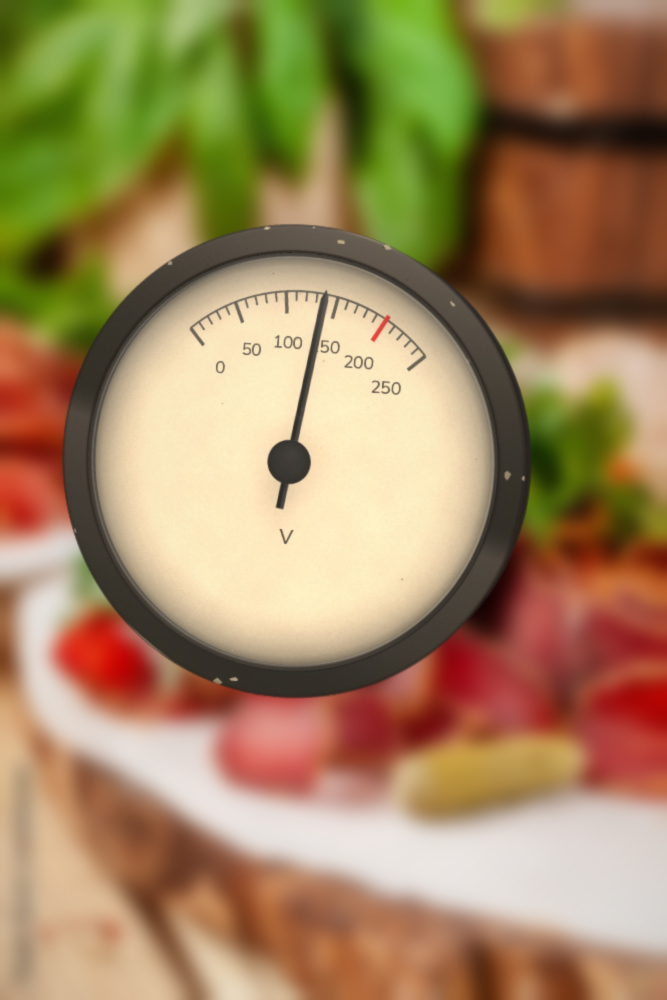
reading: value=140 unit=V
